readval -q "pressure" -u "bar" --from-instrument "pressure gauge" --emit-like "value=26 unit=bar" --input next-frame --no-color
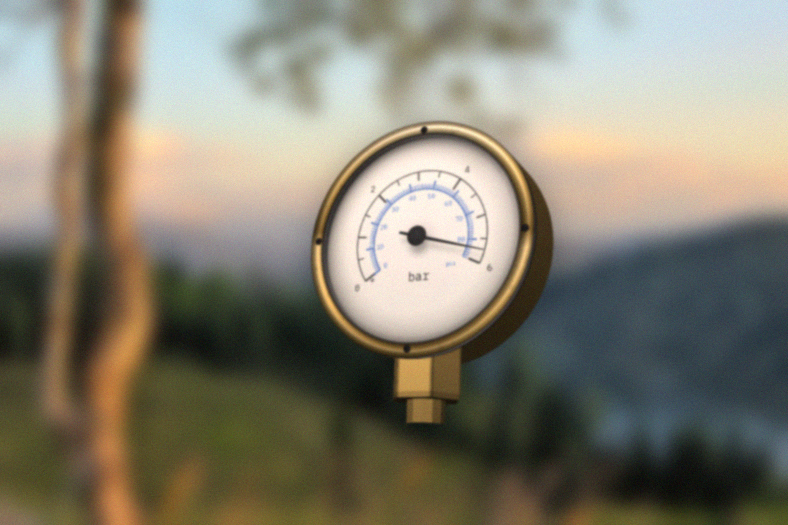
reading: value=5.75 unit=bar
